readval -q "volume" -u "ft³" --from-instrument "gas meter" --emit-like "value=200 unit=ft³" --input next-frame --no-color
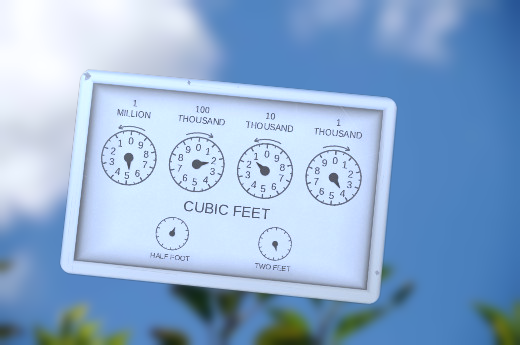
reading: value=521400 unit=ft³
